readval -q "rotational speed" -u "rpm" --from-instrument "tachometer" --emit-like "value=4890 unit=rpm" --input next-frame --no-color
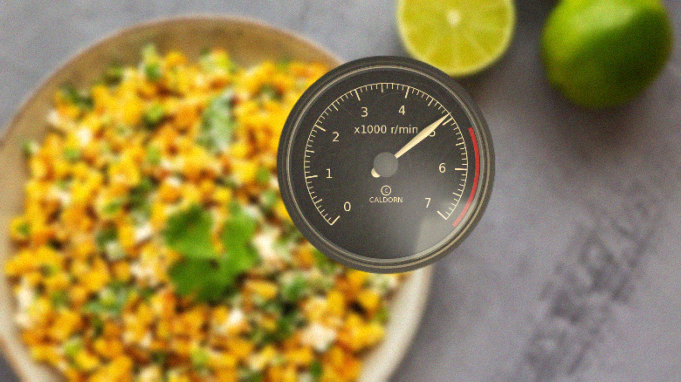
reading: value=4900 unit=rpm
